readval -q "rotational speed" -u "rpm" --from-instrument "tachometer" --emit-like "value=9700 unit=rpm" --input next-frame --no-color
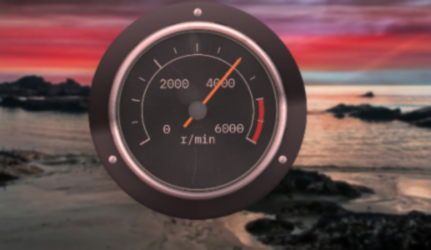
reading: value=4000 unit=rpm
